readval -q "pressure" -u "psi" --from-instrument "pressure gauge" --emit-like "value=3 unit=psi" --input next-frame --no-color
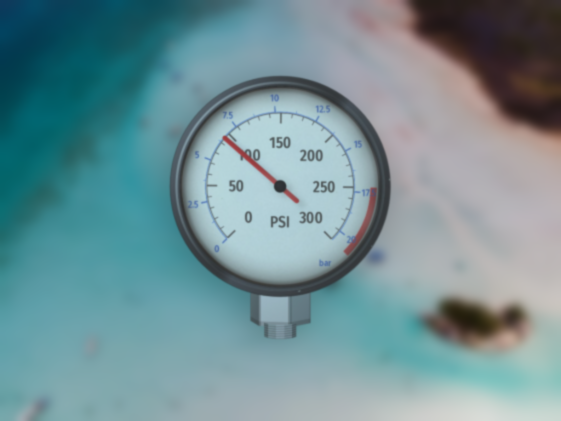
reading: value=95 unit=psi
